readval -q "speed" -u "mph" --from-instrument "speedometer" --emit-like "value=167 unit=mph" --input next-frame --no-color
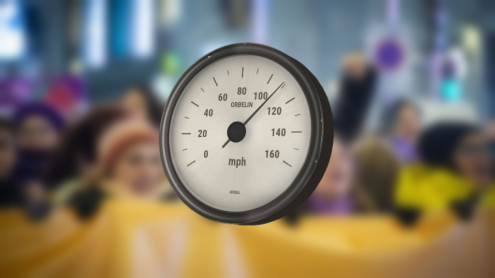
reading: value=110 unit=mph
